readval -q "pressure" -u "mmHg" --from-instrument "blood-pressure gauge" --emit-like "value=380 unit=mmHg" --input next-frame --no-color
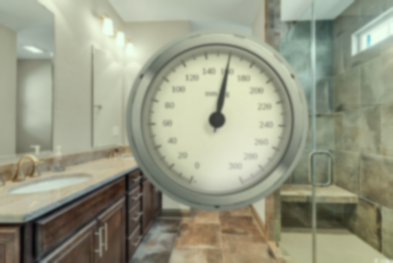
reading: value=160 unit=mmHg
